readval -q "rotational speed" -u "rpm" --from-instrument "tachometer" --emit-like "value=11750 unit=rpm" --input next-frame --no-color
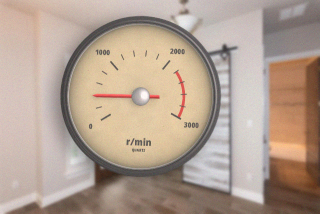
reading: value=400 unit=rpm
